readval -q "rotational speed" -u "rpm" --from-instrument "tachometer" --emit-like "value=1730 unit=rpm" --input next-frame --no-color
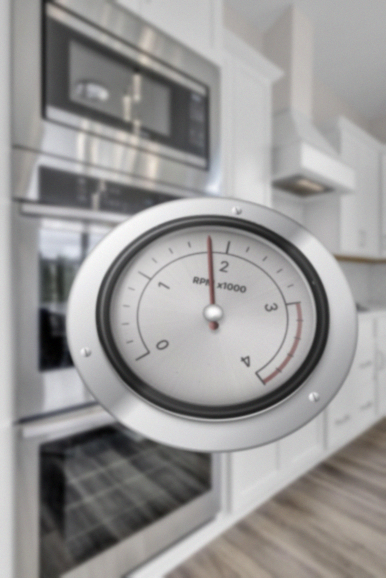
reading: value=1800 unit=rpm
